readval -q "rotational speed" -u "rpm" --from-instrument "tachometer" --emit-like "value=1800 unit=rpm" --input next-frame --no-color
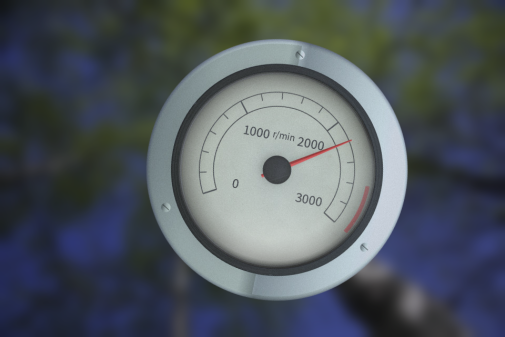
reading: value=2200 unit=rpm
